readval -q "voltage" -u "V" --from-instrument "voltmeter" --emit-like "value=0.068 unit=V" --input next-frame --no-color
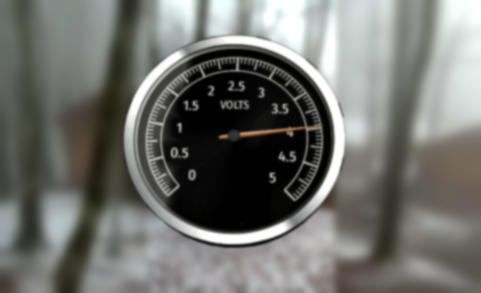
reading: value=4 unit=V
